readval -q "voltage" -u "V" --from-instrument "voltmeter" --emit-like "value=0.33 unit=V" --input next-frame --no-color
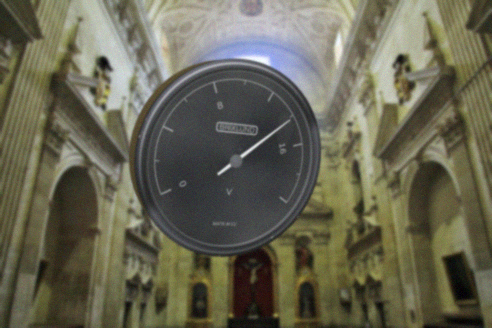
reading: value=14 unit=V
